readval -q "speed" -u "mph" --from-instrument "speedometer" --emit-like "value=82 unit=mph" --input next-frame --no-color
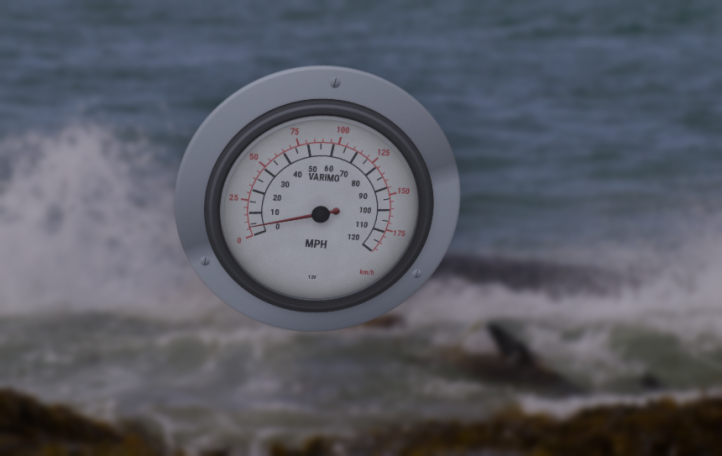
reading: value=5 unit=mph
